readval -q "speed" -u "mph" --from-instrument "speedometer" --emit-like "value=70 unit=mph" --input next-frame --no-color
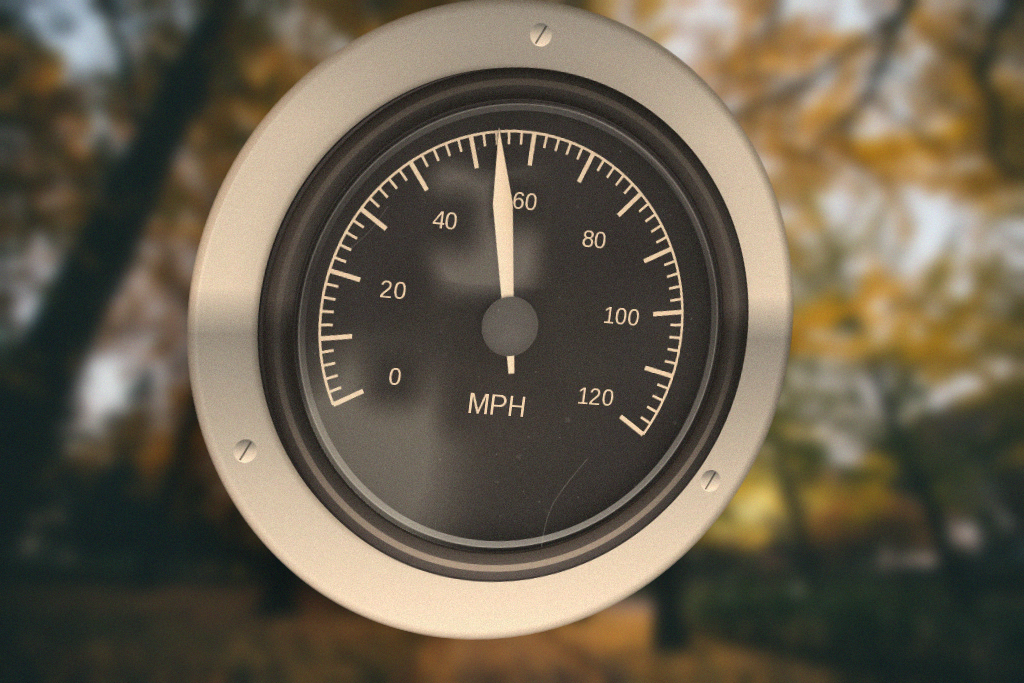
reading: value=54 unit=mph
